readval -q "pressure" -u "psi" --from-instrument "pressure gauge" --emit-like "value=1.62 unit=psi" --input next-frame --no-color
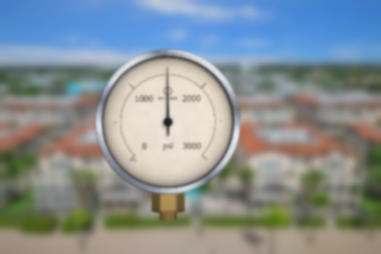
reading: value=1500 unit=psi
